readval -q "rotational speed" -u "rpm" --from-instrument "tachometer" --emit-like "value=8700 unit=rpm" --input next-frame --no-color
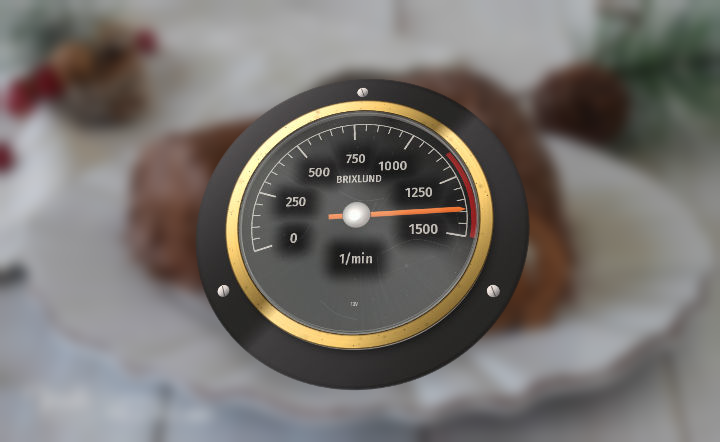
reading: value=1400 unit=rpm
